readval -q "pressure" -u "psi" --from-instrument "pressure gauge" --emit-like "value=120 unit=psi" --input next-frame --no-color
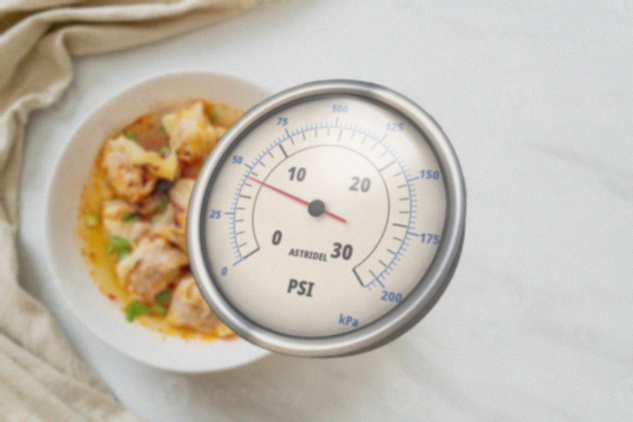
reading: value=6.5 unit=psi
